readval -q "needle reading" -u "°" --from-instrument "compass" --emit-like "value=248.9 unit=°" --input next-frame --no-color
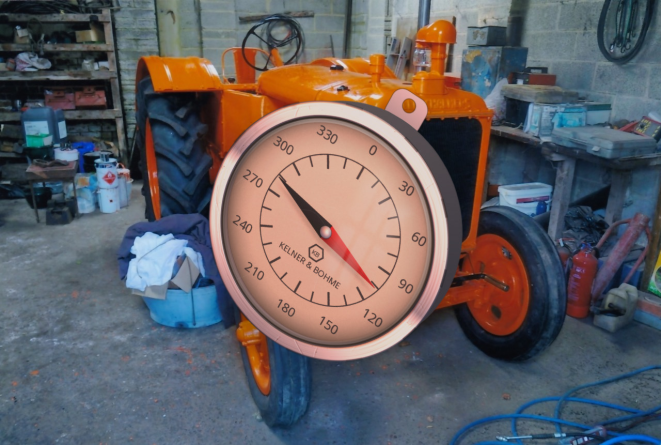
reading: value=105 unit=°
